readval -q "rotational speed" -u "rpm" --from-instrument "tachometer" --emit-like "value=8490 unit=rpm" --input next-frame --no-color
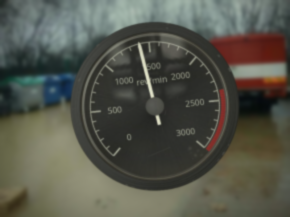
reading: value=1400 unit=rpm
